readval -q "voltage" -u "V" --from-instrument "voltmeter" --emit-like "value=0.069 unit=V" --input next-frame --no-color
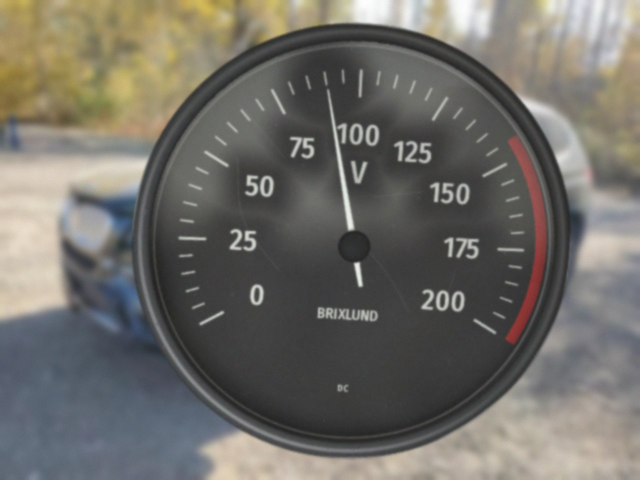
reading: value=90 unit=V
